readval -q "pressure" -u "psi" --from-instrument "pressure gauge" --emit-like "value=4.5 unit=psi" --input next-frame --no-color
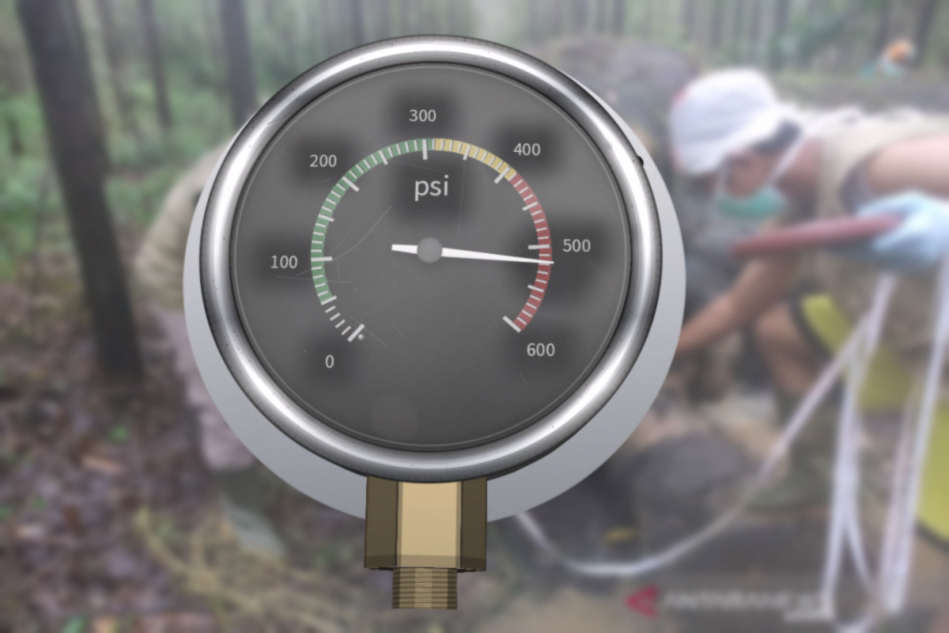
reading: value=520 unit=psi
